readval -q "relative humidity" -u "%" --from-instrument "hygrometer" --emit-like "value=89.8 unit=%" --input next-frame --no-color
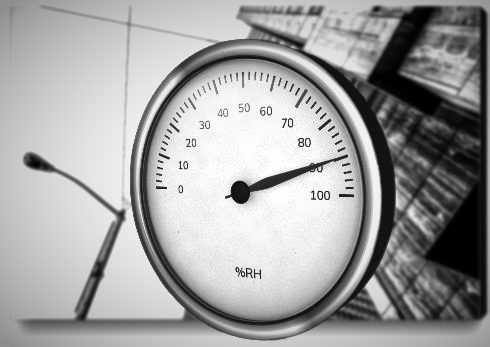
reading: value=90 unit=%
